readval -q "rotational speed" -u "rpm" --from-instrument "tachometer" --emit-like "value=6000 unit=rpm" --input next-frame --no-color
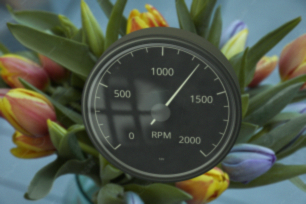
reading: value=1250 unit=rpm
